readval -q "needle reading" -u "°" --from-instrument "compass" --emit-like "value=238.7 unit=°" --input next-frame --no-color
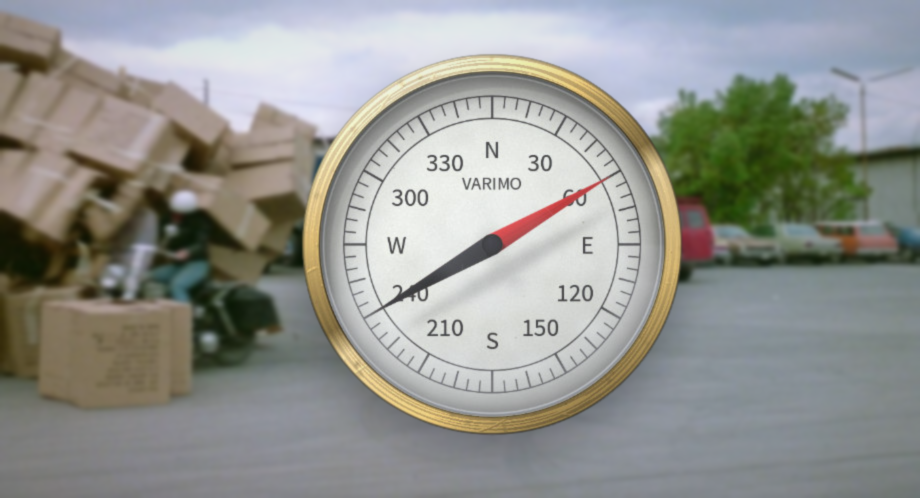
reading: value=60 unit=°
